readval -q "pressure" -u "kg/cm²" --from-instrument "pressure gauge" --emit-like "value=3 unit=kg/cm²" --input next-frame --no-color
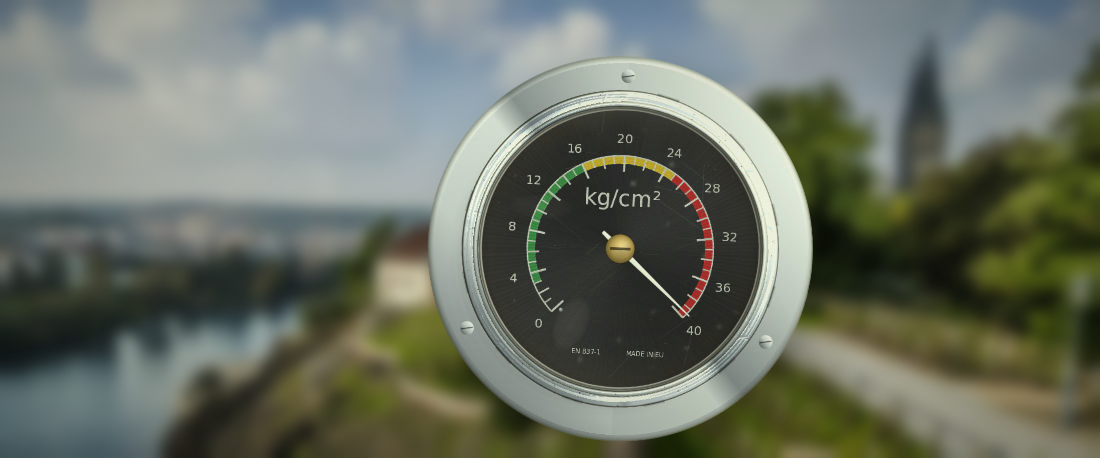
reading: value=39.5 unit=kg/cm²
